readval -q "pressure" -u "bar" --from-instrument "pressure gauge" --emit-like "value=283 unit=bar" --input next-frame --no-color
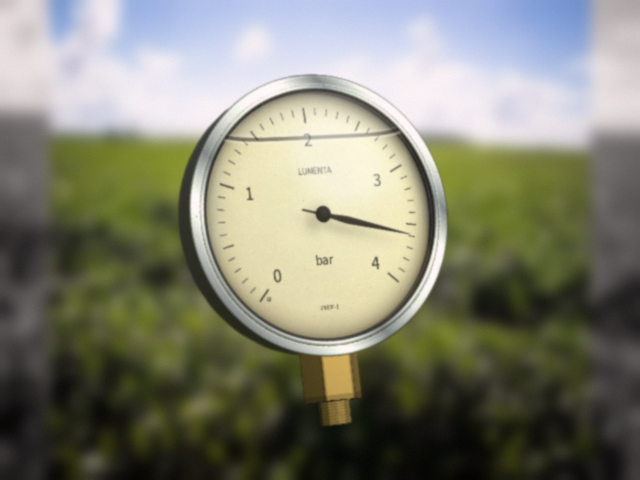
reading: value=3.6 unit=bar
